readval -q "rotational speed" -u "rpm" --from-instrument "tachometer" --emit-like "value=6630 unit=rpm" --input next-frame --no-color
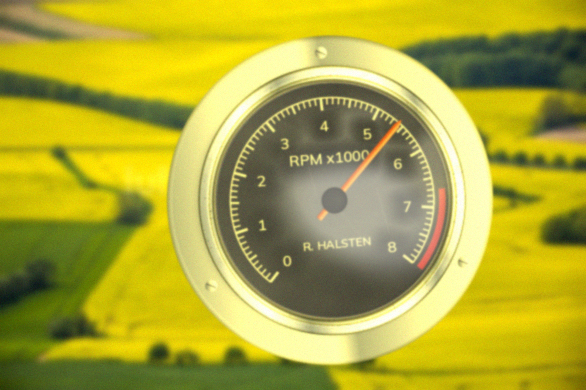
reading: value=5400 unit=rpm
